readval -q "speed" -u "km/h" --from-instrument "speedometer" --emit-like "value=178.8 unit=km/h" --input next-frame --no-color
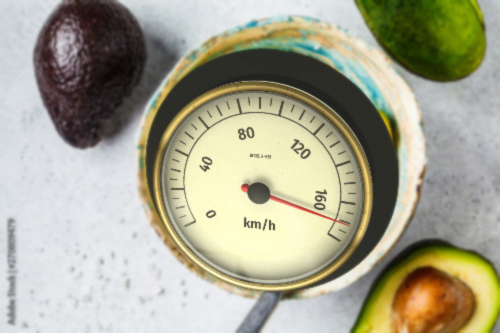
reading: value=170 unit=km/h
